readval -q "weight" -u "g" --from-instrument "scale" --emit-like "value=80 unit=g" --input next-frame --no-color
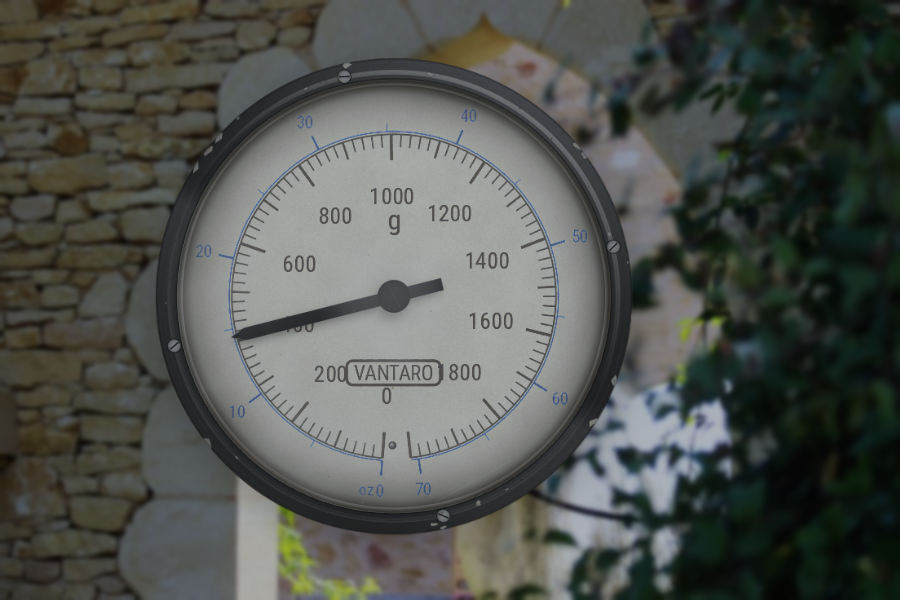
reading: value=410 unit=g
